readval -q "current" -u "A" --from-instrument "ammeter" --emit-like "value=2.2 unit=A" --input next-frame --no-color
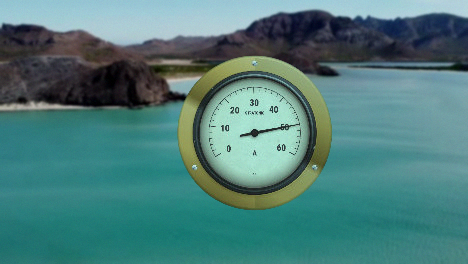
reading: value=50 unit=A
